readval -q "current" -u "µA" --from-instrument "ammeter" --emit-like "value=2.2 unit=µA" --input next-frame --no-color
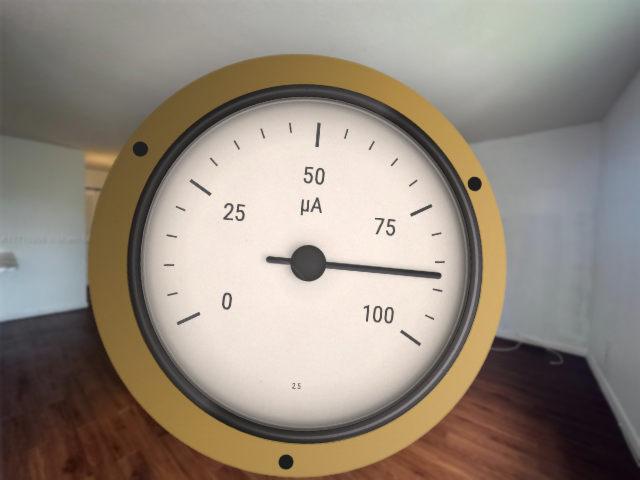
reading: value=87.5 unit=µA
